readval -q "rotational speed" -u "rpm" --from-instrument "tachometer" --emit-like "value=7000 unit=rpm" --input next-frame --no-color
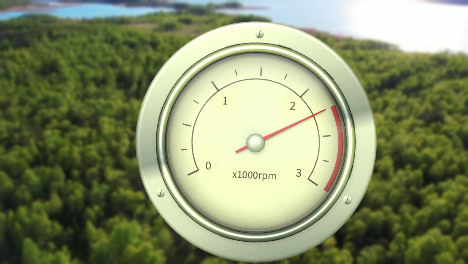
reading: value=2250 unit=rpm
